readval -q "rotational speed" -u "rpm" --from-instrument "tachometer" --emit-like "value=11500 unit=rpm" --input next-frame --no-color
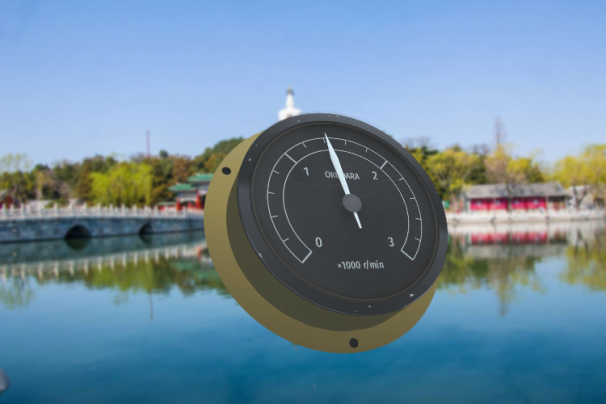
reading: value=1400 unit=rpm
